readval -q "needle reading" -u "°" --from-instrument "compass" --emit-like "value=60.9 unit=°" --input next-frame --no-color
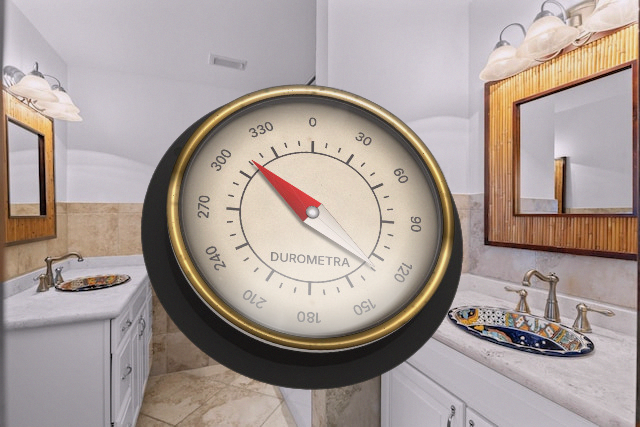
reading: value=310 unit=°
